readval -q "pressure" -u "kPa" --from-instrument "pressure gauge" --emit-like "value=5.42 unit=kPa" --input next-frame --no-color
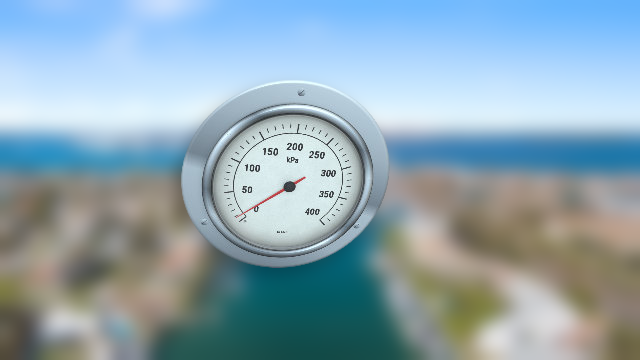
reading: value=10 unit=kPa
